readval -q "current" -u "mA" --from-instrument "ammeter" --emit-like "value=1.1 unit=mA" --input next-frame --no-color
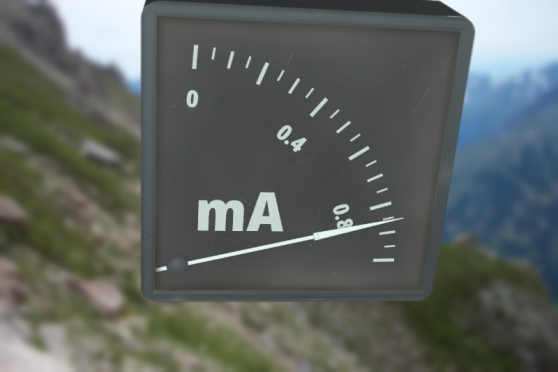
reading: value=0.85 unit=mA
